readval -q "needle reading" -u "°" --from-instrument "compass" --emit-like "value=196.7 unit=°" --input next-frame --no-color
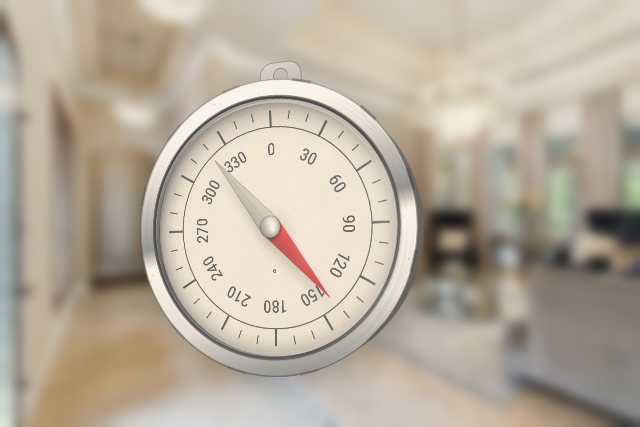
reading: value=140 unit=°
